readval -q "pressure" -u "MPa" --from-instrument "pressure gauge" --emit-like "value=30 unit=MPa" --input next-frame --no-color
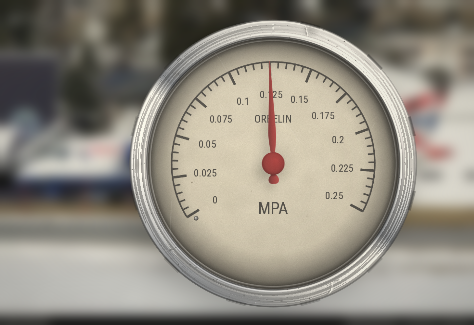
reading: value=0.125 unit=MPa
